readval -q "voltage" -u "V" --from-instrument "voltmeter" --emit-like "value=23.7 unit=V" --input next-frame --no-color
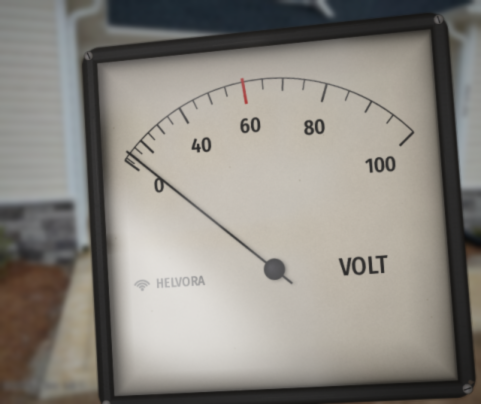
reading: value=10 unit=V
